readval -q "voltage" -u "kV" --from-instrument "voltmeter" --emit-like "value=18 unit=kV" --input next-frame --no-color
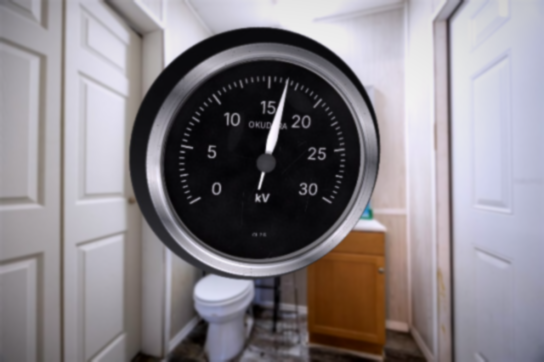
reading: value=16.5 unit=kV
